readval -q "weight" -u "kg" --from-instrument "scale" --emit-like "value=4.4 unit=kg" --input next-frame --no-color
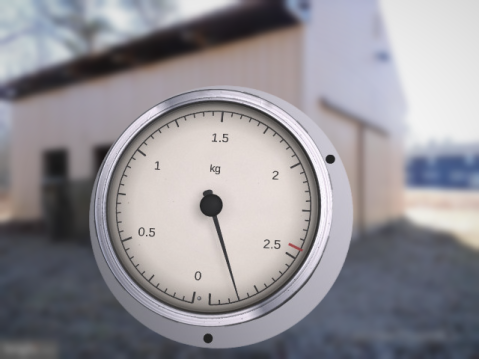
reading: value=2.85 unit=kg
